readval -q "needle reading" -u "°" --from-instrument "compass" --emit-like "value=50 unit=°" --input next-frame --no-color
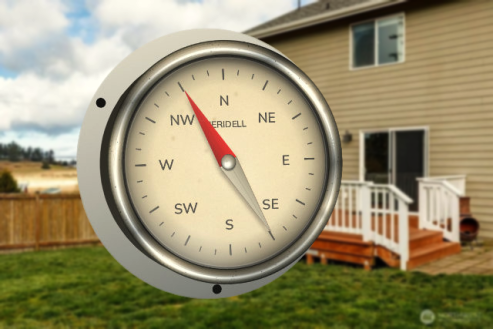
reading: value=330 unit=°
